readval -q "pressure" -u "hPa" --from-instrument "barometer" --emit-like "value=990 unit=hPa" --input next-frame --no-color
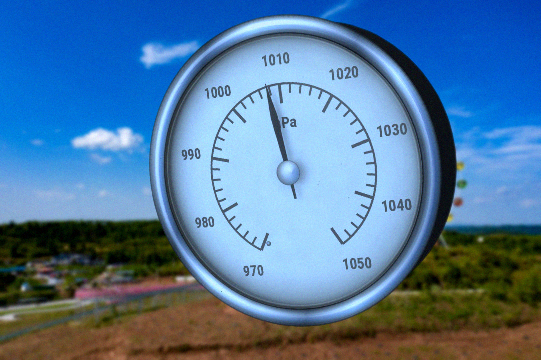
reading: value=1008 unit=hPa
